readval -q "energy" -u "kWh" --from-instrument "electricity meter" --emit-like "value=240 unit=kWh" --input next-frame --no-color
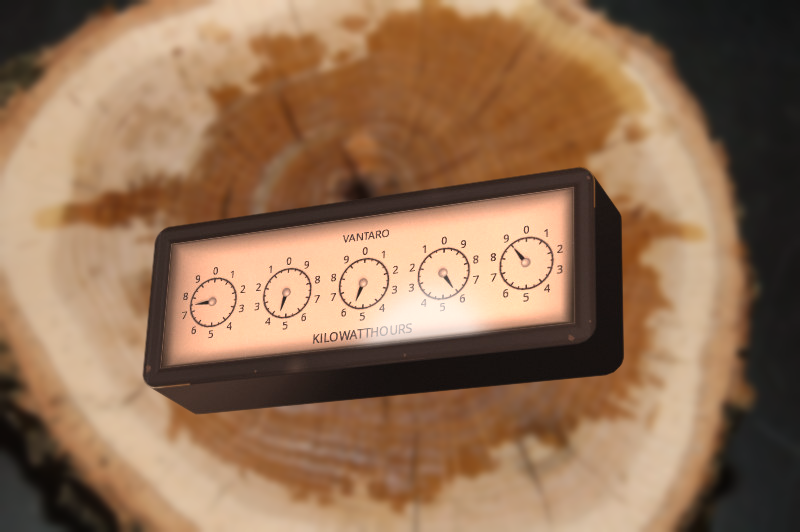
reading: value=74559 unit=kWh
